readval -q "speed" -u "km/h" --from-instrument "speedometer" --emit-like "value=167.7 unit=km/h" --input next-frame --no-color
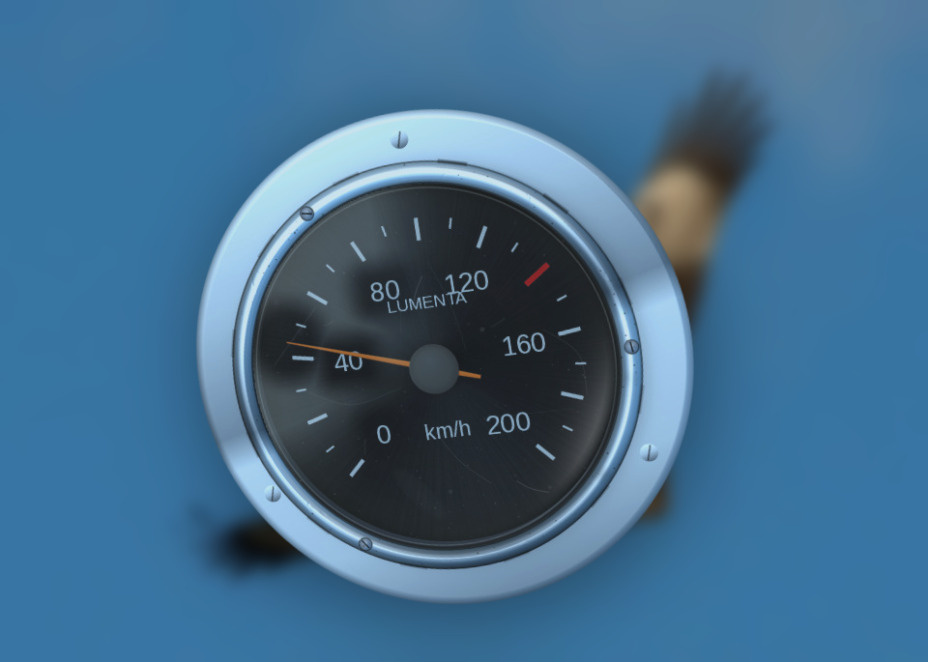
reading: value=45 unit=km/h
